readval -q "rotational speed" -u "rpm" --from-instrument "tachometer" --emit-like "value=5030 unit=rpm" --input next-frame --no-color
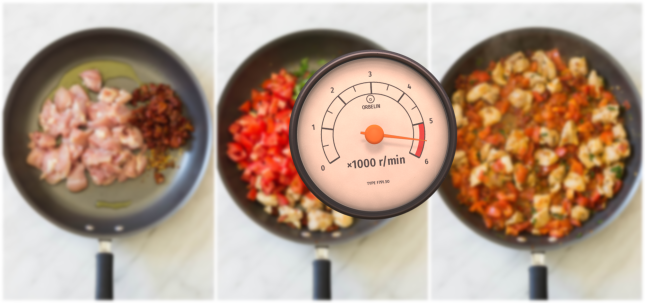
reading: value=5500 unit=rpm
